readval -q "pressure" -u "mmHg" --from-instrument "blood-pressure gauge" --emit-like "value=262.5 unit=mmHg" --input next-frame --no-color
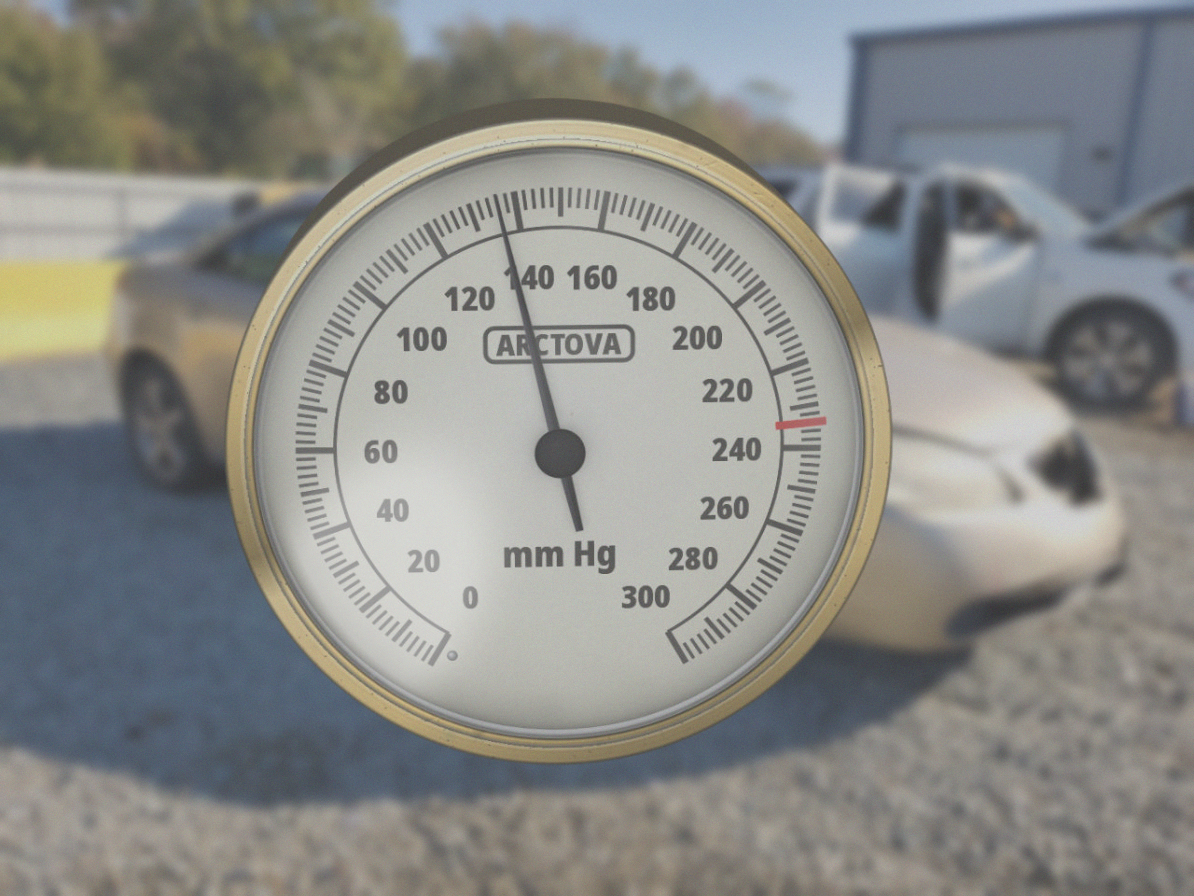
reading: value=136 unit=mmHg
